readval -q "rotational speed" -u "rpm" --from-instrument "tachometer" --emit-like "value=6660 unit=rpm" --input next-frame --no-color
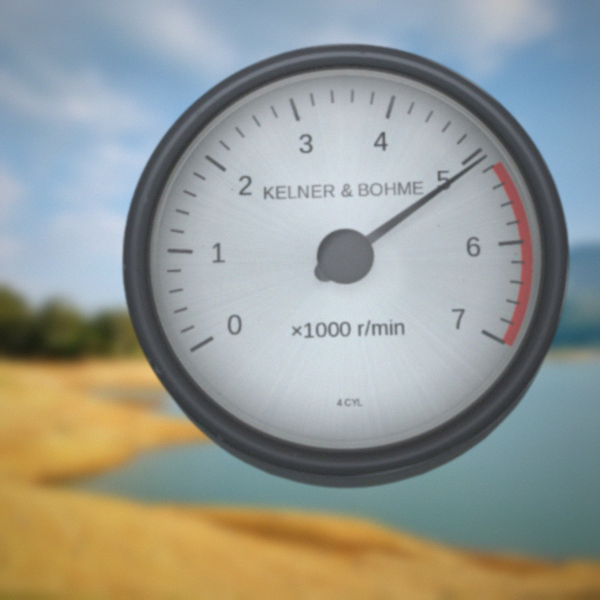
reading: value=5100 unit=rpm
